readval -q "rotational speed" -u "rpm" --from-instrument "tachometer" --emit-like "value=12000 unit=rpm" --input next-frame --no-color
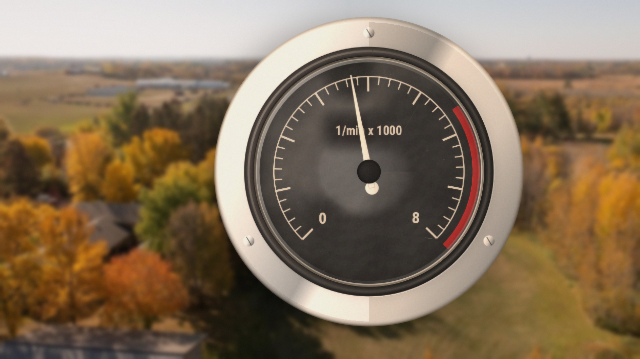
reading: value=3700 unit=rpm
